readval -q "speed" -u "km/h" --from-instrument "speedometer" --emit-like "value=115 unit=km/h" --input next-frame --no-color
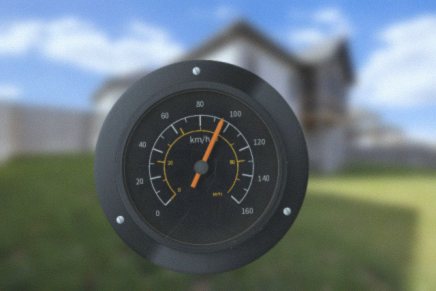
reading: value=95 unit=km/h
